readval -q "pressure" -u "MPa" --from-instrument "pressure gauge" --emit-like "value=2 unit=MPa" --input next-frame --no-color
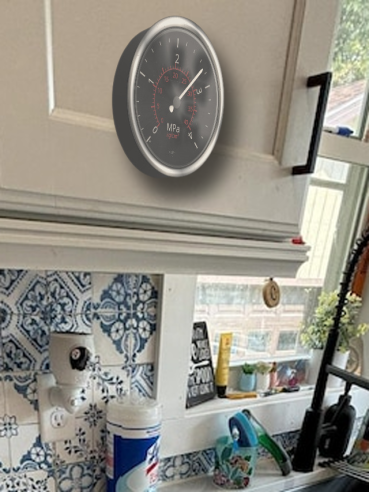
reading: value=2.7 unit=MPa
